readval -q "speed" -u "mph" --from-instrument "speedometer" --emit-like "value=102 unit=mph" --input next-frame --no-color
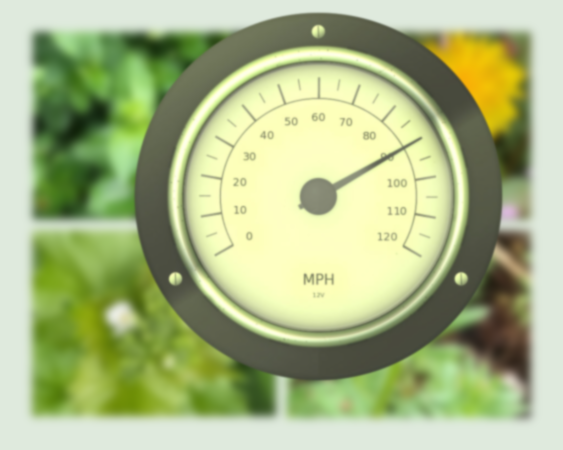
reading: value=90 unit=mph
